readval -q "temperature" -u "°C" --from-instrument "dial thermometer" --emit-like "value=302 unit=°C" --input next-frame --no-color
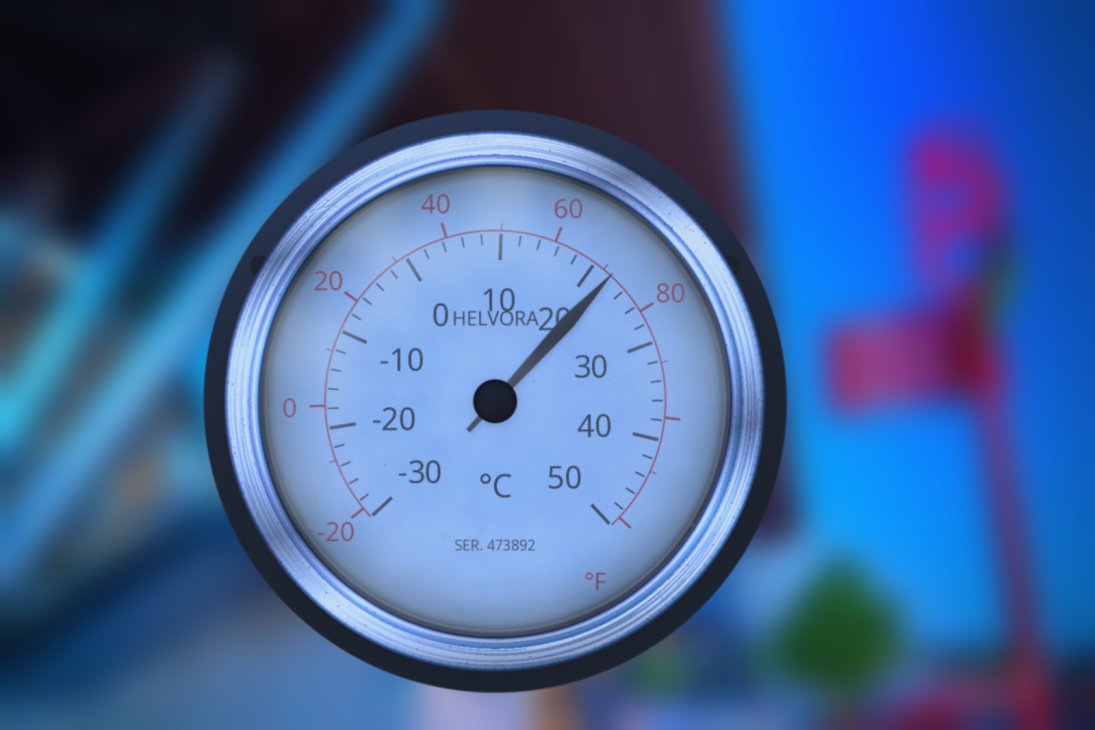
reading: value=22 unit=°C
